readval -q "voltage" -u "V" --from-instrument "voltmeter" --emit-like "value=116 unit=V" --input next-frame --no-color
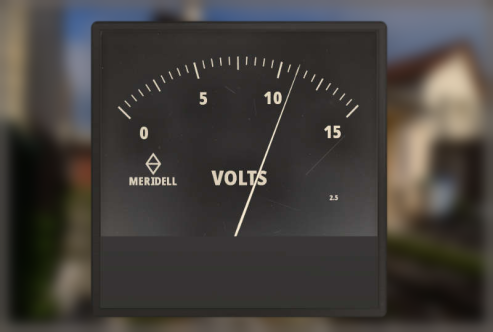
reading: value=11 unit=V
